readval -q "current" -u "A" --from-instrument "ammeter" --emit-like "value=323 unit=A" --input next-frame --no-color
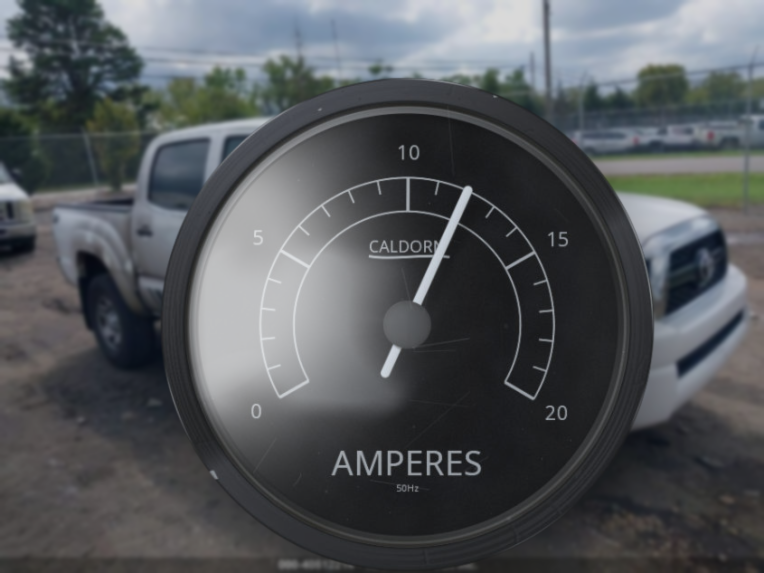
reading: value=12 unit=A
